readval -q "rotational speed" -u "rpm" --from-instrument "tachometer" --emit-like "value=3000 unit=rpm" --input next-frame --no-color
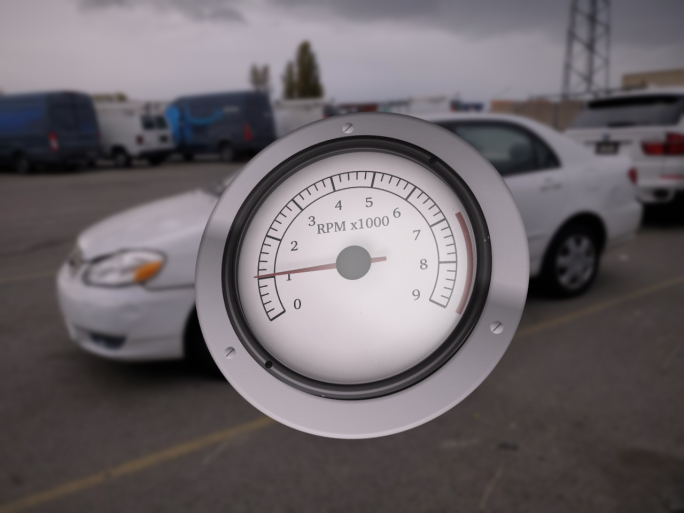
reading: value=1000 unit=rpm
